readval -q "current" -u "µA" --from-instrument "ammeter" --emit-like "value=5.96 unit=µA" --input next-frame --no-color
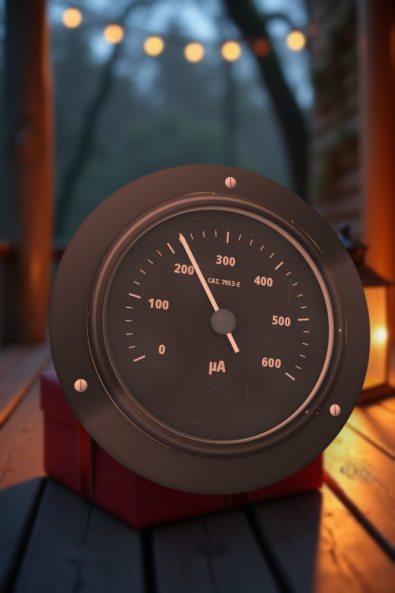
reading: value=220 unit=µA
